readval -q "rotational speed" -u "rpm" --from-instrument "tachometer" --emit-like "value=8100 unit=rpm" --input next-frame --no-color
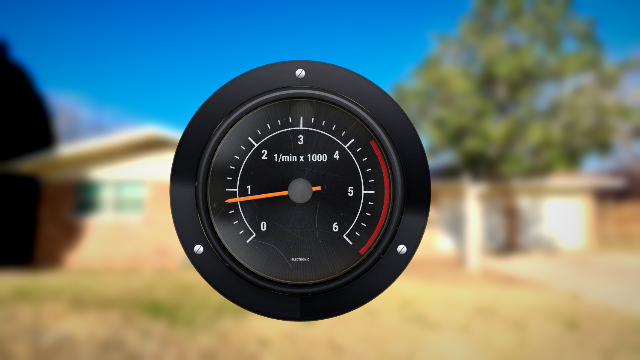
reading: value=800 unit=rpm
